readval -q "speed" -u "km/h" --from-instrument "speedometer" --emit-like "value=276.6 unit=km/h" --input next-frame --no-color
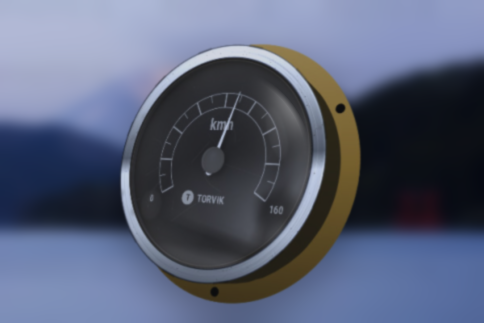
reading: value=90 unit=km/h
